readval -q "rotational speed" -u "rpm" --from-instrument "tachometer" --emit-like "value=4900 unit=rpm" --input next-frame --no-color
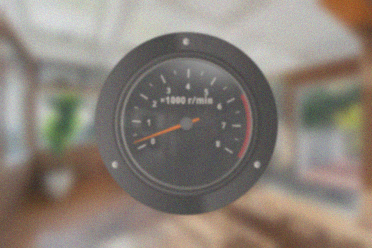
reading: value=250 unit=rpm
